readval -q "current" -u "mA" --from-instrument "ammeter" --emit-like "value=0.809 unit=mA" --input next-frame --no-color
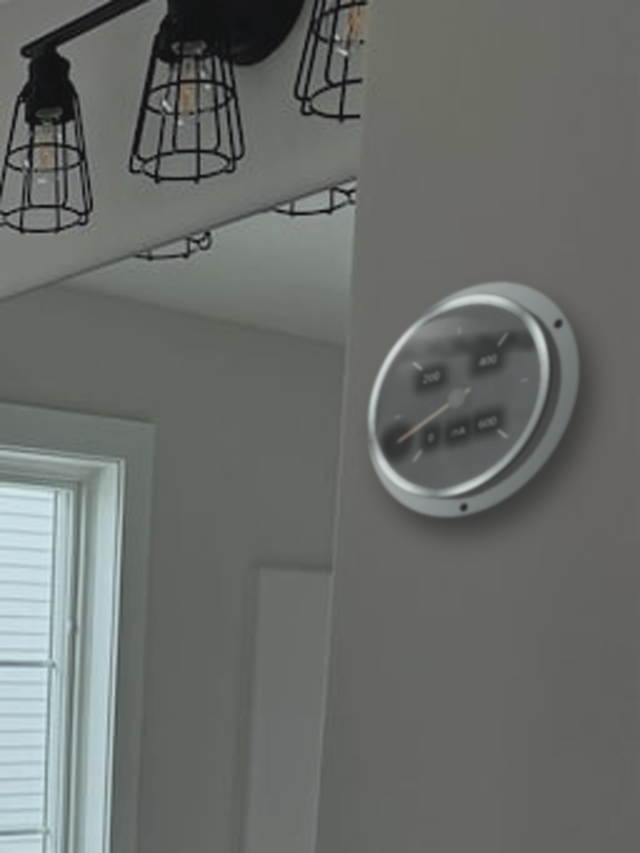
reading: value=50 unit=mA
